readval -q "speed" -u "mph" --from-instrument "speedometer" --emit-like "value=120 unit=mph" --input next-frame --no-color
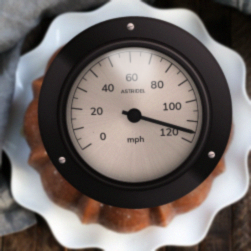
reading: value=115 unit=mph
